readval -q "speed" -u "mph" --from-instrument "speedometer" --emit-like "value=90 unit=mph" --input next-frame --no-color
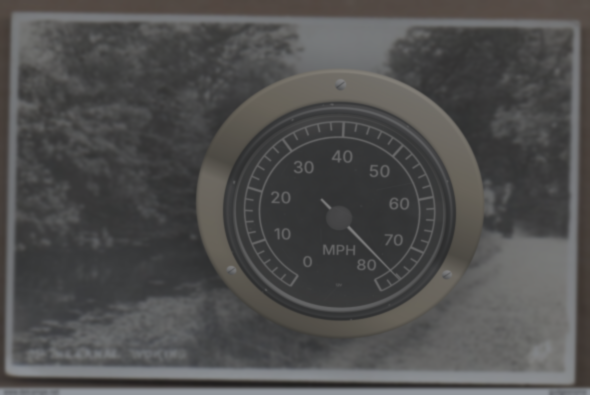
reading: value=76 unit=mph
